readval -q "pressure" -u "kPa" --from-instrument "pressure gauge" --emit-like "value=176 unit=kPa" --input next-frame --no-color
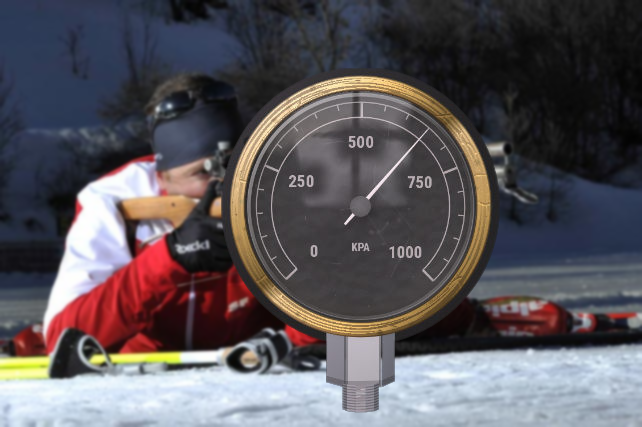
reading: value=650 unit=kPa
